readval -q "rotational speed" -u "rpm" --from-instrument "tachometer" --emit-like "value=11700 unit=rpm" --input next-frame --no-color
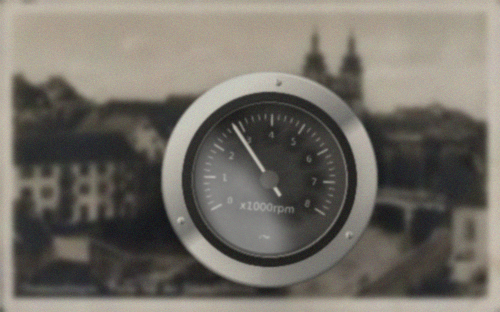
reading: value=2800 unit=rpm
